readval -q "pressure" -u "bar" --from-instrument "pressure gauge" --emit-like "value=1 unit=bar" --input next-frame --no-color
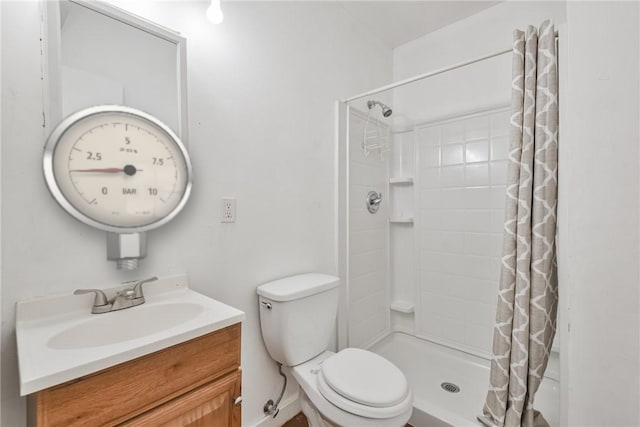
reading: value=1.5 unit=bar
